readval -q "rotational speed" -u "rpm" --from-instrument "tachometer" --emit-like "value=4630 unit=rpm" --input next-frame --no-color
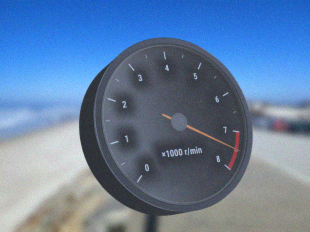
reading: value=7500 unit=rpm
